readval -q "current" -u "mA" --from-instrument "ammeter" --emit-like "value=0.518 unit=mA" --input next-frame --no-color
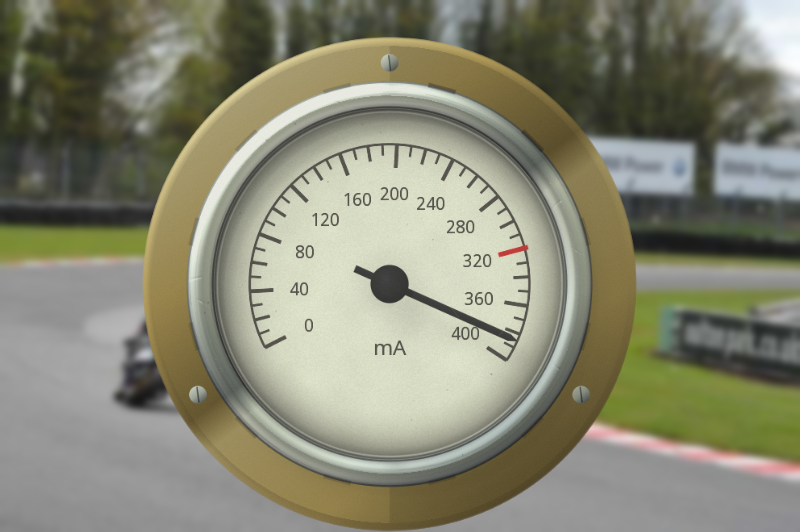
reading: value=385 unit=mA
